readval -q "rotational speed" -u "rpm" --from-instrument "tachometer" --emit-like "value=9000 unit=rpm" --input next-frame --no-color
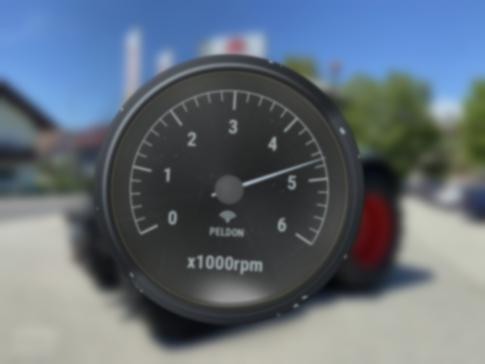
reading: value=4700 unit=rpm
